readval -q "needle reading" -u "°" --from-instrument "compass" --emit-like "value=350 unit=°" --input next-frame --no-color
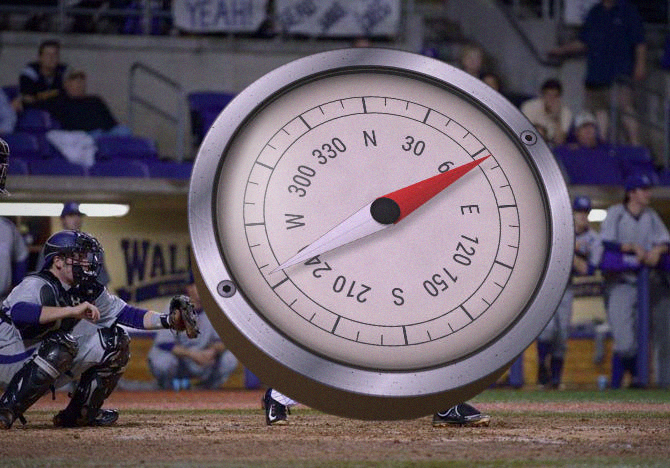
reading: value=65 unit=°
